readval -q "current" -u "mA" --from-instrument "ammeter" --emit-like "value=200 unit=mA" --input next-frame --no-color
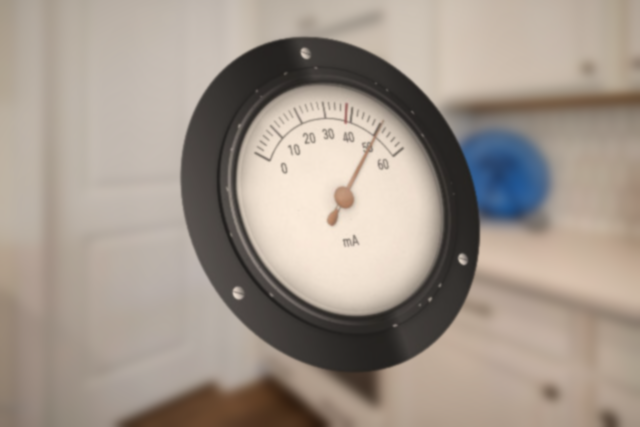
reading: value=50 unit=mA
